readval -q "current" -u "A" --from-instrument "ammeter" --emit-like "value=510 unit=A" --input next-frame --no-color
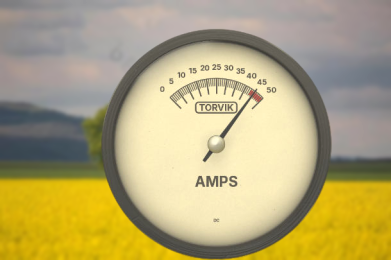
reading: value=45 unit=A
